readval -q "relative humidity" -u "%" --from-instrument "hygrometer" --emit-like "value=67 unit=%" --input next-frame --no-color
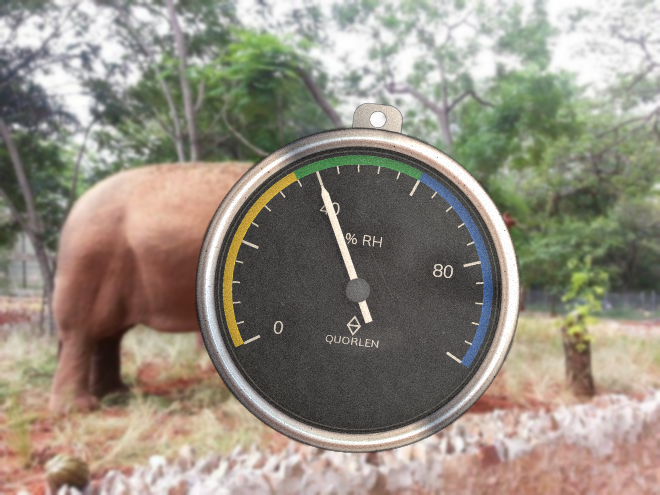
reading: value=40 unit=%
